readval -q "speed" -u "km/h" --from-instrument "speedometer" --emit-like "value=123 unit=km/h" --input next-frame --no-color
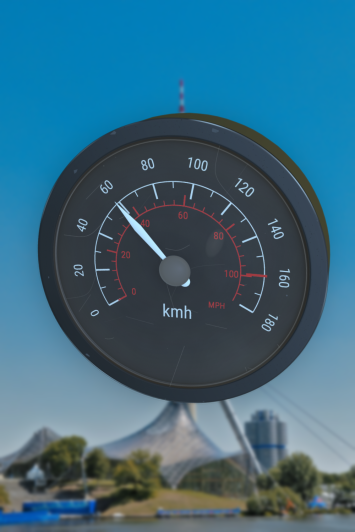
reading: value=60 unit=km/h
